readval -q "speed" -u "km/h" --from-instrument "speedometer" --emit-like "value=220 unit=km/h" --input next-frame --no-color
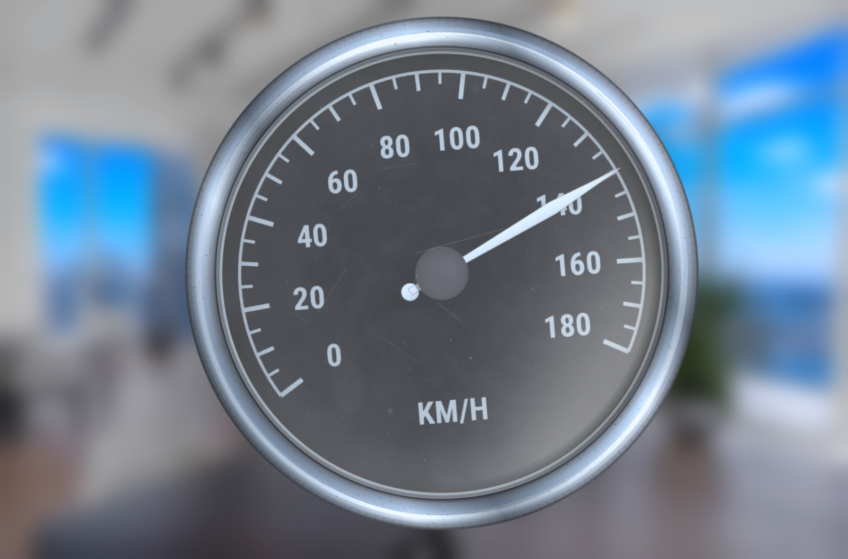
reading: value=140 unit=km/h
